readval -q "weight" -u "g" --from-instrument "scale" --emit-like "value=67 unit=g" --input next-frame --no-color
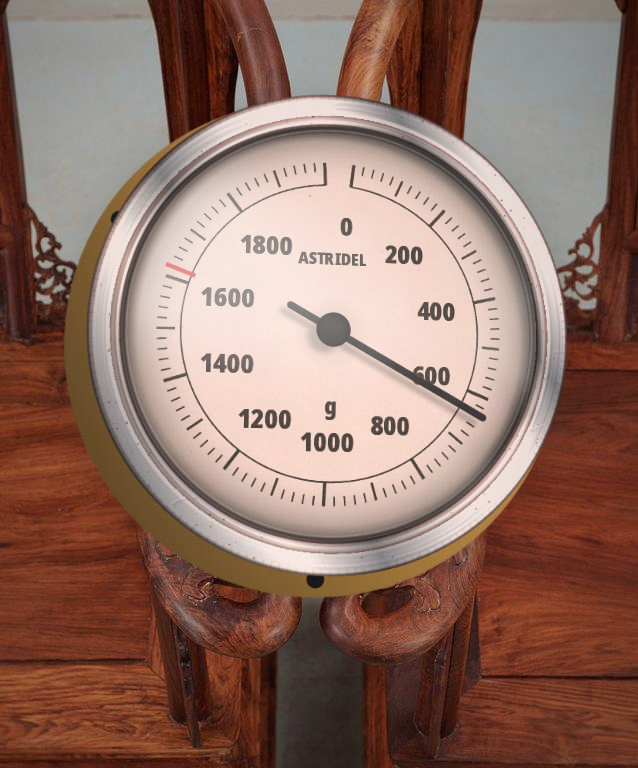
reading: value=640 unit=g
